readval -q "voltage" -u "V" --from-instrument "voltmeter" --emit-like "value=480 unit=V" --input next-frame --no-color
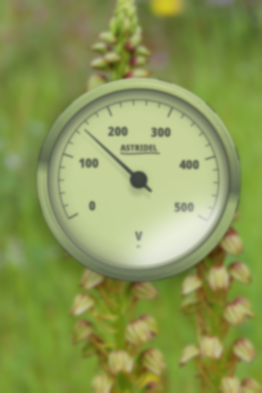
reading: value=150 unit=V
